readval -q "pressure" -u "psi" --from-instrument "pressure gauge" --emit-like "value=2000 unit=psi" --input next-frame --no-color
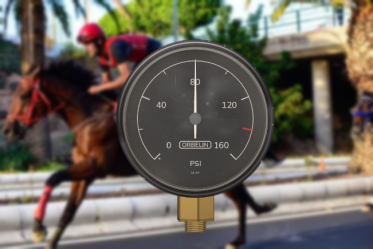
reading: value=80 unit=psi
